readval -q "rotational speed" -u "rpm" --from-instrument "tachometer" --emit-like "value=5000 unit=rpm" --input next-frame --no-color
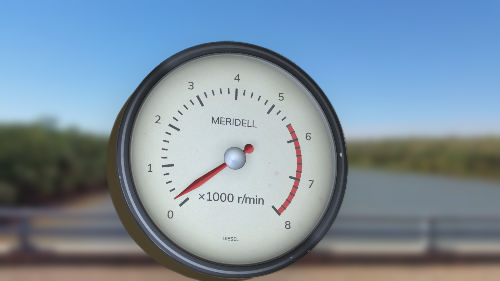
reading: value=200 unit=rpm
